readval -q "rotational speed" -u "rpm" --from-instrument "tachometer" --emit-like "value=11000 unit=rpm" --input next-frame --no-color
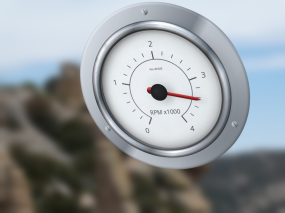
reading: value=3400 unit=rpm
